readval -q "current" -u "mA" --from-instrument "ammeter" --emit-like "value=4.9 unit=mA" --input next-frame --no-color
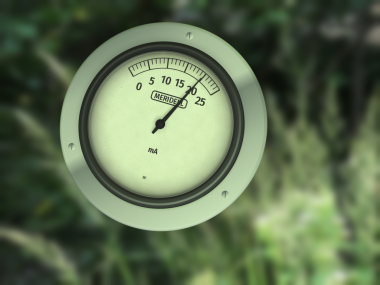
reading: value=20 unit=mA
